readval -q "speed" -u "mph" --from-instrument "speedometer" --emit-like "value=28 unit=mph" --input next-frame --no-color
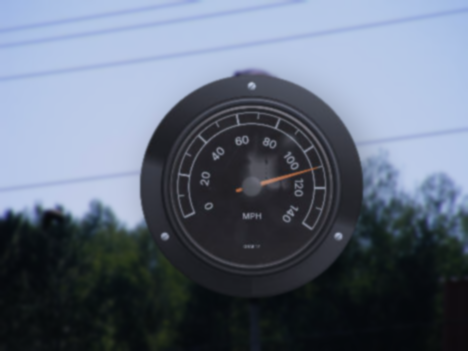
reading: value=110 unit=mph
